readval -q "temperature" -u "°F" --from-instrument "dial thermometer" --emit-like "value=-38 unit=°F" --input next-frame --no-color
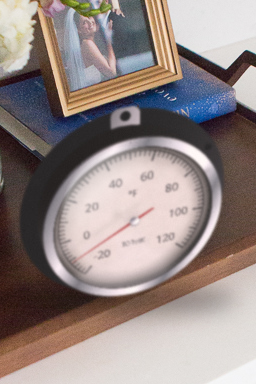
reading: value=-10 unit=°F
